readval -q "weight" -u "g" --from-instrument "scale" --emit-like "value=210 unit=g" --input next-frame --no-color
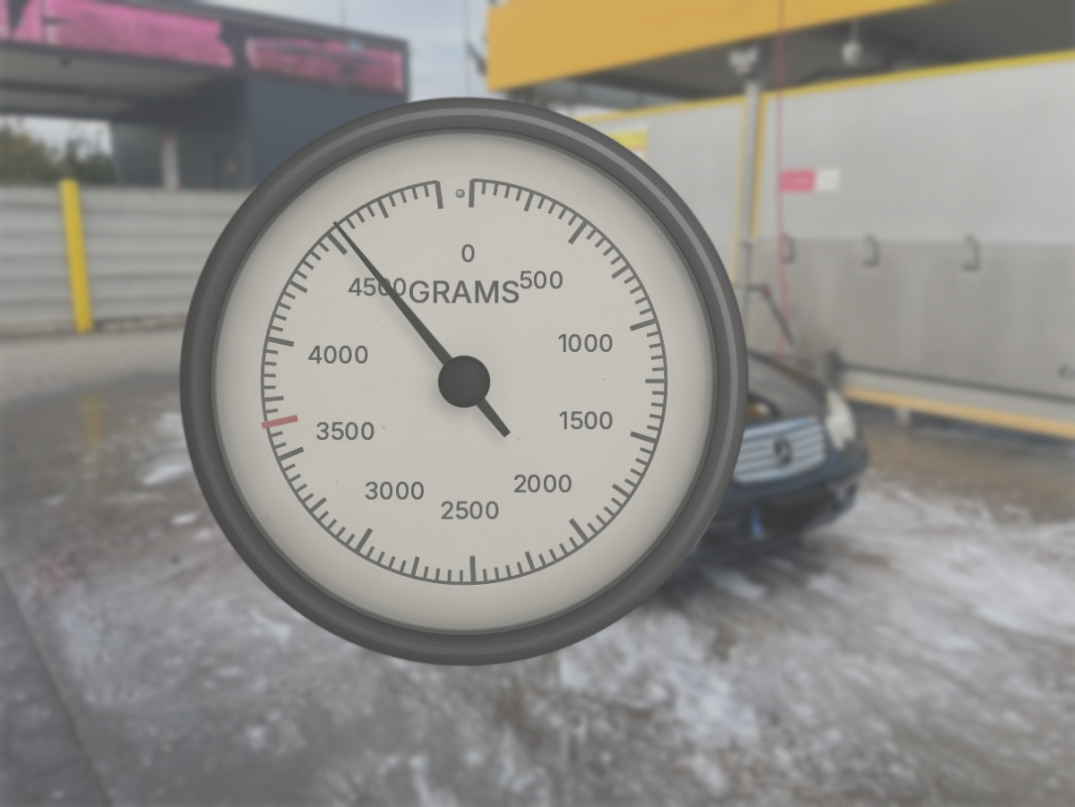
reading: value=4550 unit=g
